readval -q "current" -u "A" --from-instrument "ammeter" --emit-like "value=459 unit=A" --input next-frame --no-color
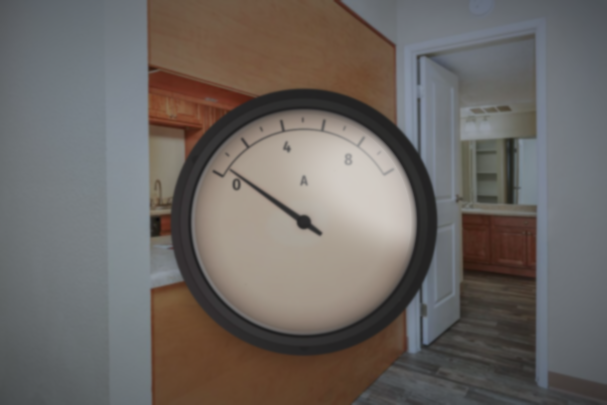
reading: value=0.5 unit=A
